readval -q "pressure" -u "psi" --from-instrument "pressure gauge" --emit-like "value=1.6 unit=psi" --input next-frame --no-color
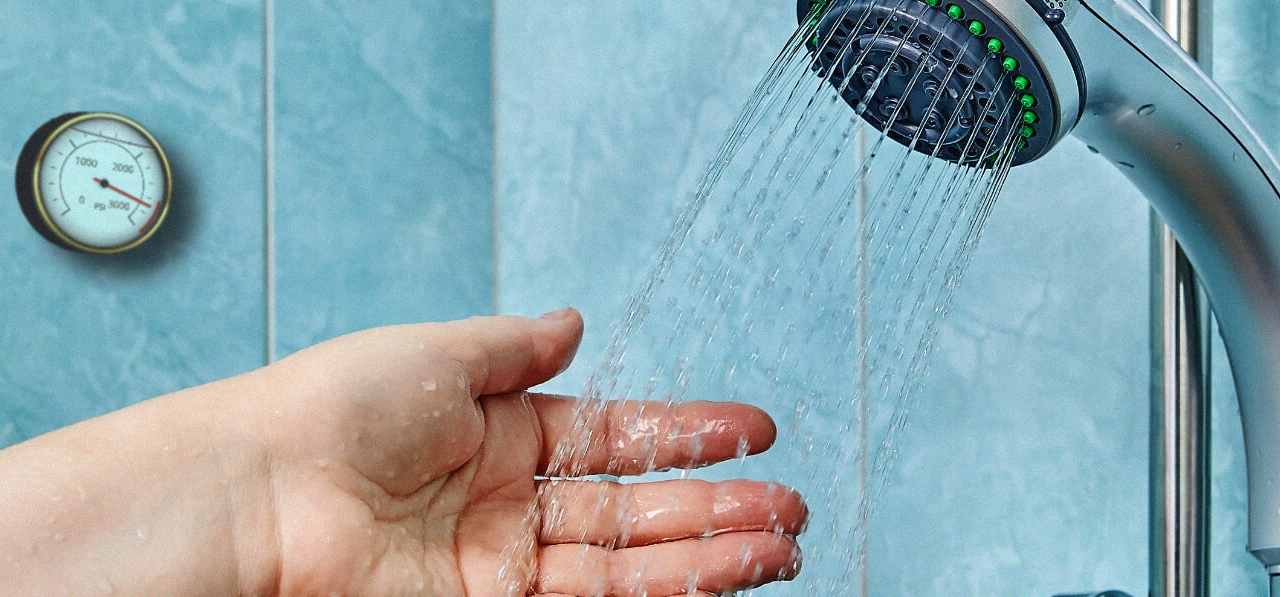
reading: value=2700 unit=psi
